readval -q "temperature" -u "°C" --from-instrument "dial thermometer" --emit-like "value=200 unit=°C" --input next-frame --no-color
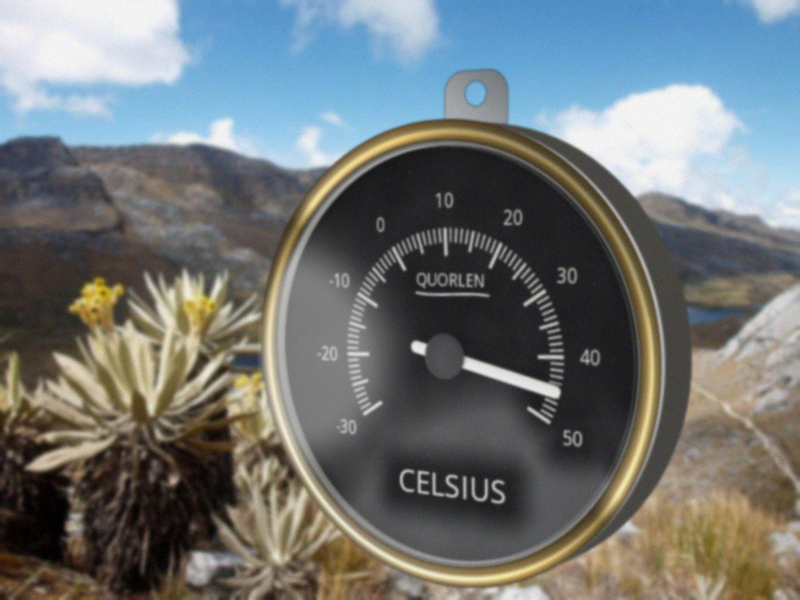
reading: value=45 unit=°C
